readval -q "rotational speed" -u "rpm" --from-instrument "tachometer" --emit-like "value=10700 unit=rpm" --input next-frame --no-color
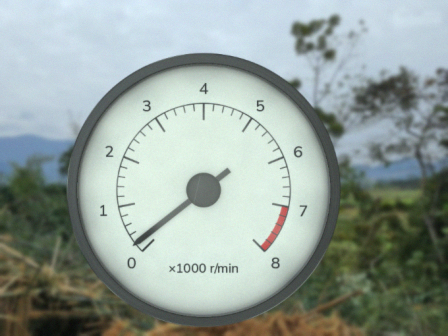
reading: value=200 unit=rpm
